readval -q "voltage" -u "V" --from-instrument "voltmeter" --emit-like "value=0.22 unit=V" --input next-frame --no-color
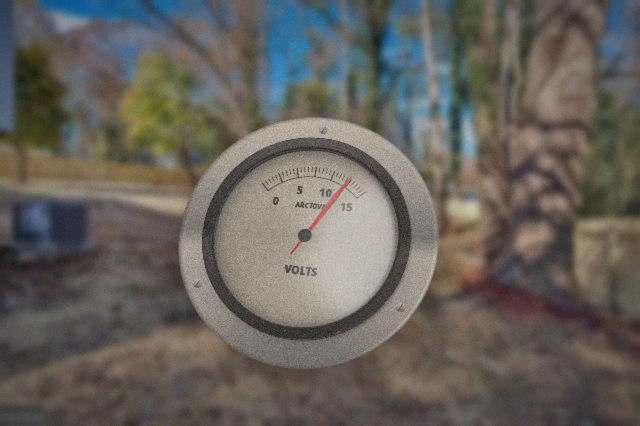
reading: value=12.5 unit=V
